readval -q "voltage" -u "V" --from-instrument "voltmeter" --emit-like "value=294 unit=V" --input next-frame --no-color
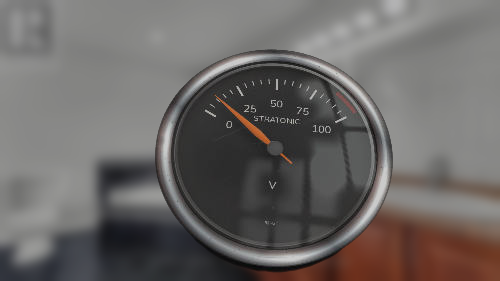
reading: value=10 unit=V
